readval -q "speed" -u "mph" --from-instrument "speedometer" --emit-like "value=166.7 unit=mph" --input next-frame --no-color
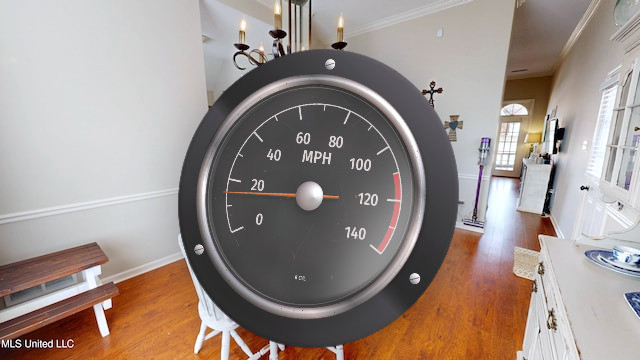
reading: value=15 unit=mph
